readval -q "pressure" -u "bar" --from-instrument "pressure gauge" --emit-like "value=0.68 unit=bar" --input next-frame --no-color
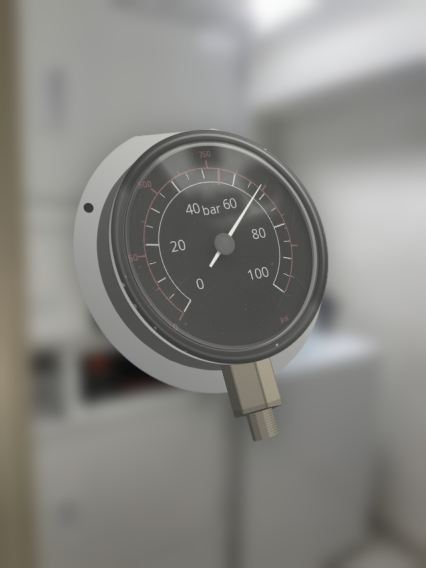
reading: value=67.5 unit=bar
